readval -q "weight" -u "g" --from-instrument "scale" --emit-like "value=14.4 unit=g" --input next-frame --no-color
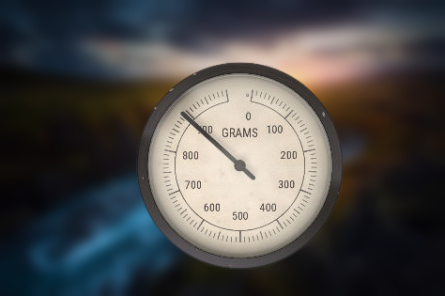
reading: value=890 unit=g
